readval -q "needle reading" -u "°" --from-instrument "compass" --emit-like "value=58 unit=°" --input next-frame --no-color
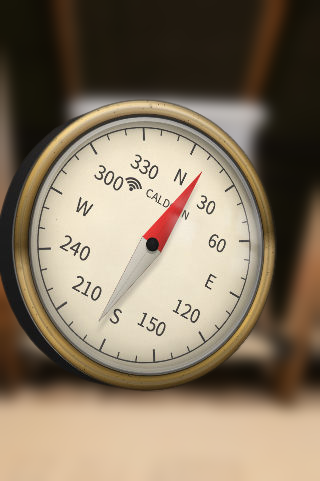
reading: value=10 unit=°
